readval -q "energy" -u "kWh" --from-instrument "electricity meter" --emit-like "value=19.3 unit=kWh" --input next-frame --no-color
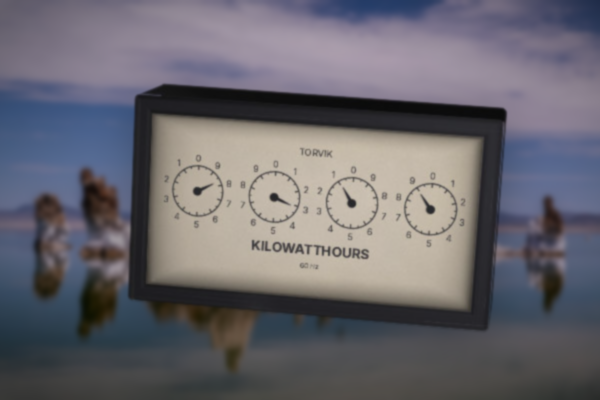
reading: value=8309 unit=kWh
